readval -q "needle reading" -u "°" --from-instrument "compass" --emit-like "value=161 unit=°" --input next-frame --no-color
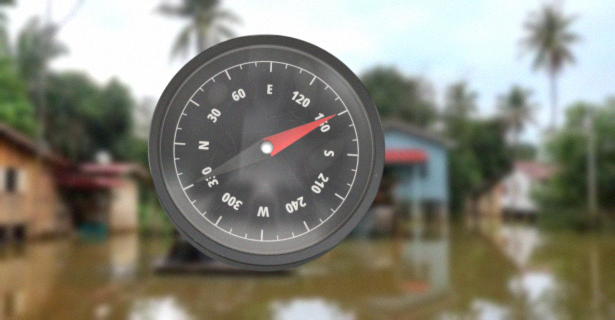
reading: value=150 unit=°
